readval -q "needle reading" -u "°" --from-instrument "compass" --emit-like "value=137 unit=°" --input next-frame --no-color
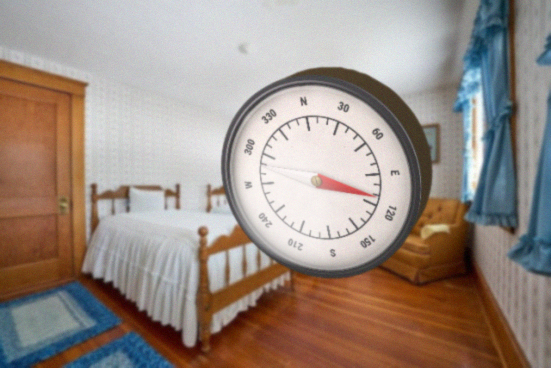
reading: value=110 unit=°
